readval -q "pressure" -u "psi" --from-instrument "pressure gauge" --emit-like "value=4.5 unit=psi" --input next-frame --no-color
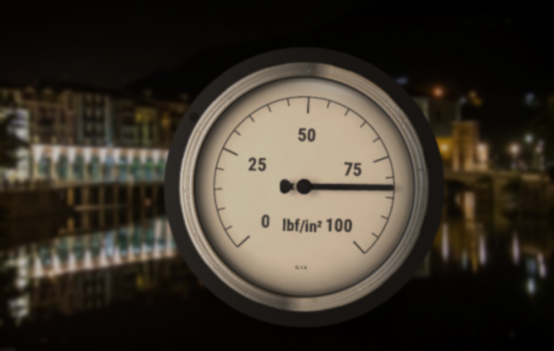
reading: value=82.5 unit=psi
